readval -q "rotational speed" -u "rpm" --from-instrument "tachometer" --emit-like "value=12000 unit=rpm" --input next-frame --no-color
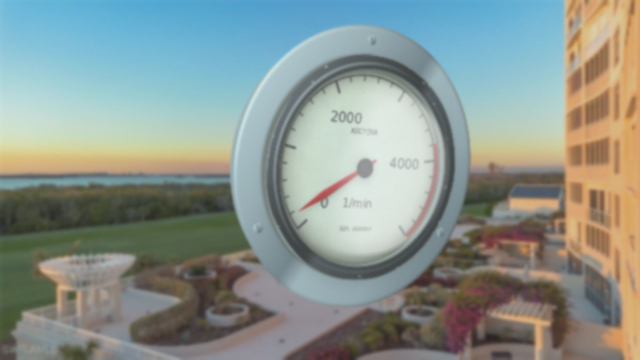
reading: value=200 unit=rpm
